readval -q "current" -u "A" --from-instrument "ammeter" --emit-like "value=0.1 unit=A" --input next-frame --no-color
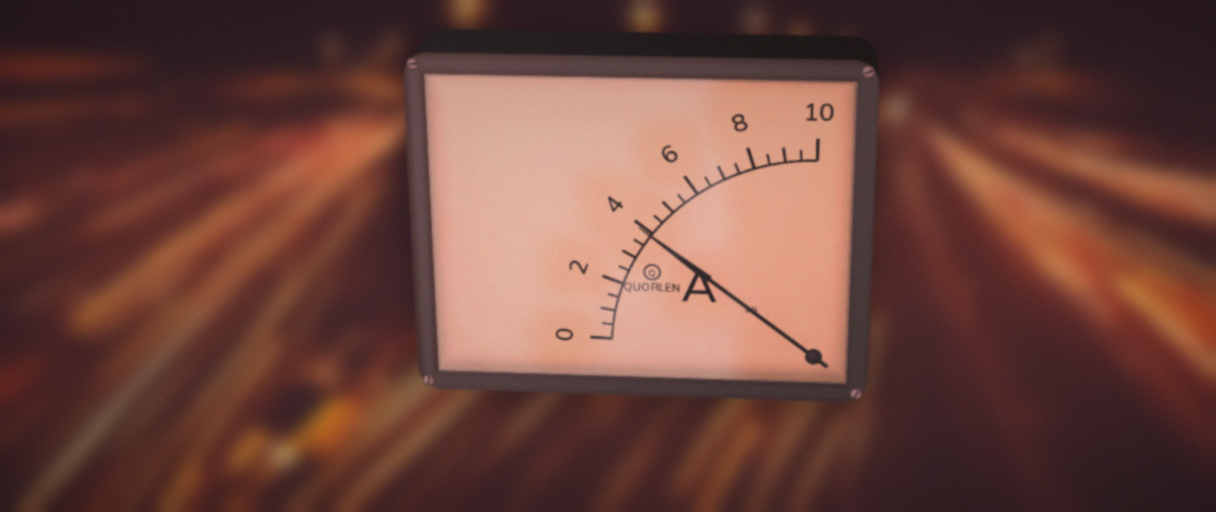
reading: value=4 unit=A
